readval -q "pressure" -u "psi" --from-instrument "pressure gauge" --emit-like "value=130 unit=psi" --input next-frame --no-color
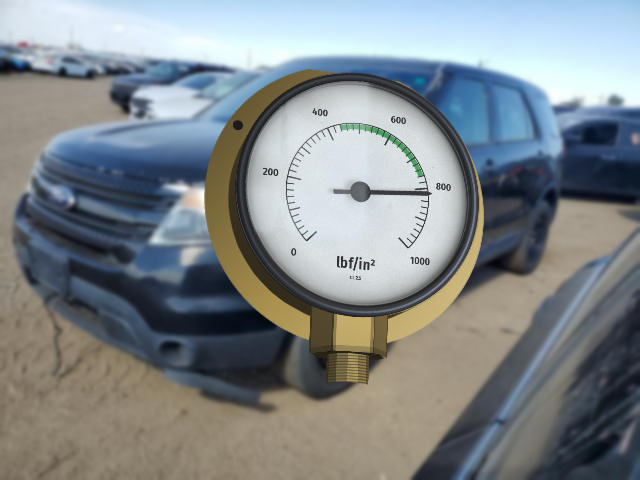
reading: value=820 unit=psi
